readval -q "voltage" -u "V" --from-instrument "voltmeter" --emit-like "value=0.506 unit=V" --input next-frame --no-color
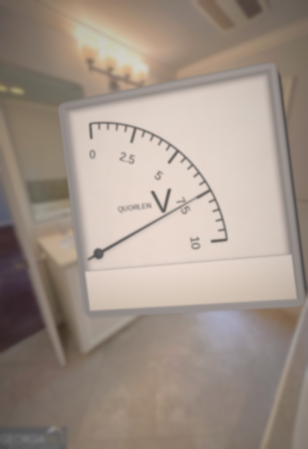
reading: value=7.5 unit=V
